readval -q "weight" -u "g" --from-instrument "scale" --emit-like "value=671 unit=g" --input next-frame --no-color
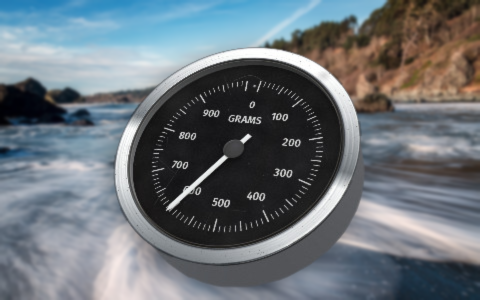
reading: value=600 unit=g
